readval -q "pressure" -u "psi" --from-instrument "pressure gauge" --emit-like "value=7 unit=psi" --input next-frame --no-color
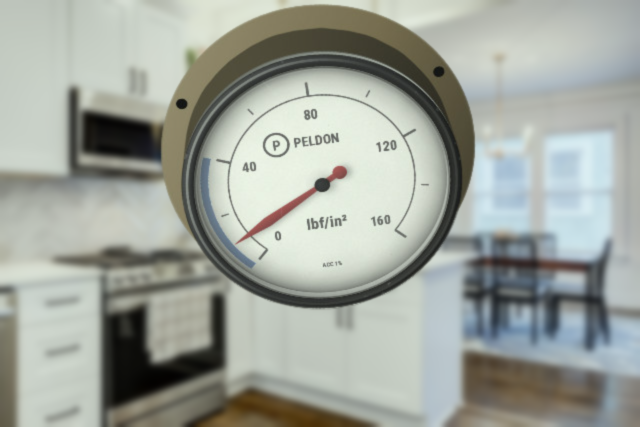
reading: value=10 unit=psi
